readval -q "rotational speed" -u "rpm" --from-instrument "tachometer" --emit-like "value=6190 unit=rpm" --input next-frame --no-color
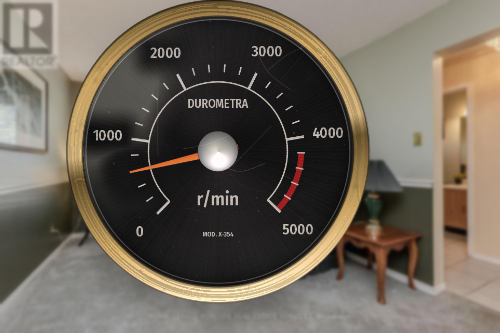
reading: value=600 unit=rpm
